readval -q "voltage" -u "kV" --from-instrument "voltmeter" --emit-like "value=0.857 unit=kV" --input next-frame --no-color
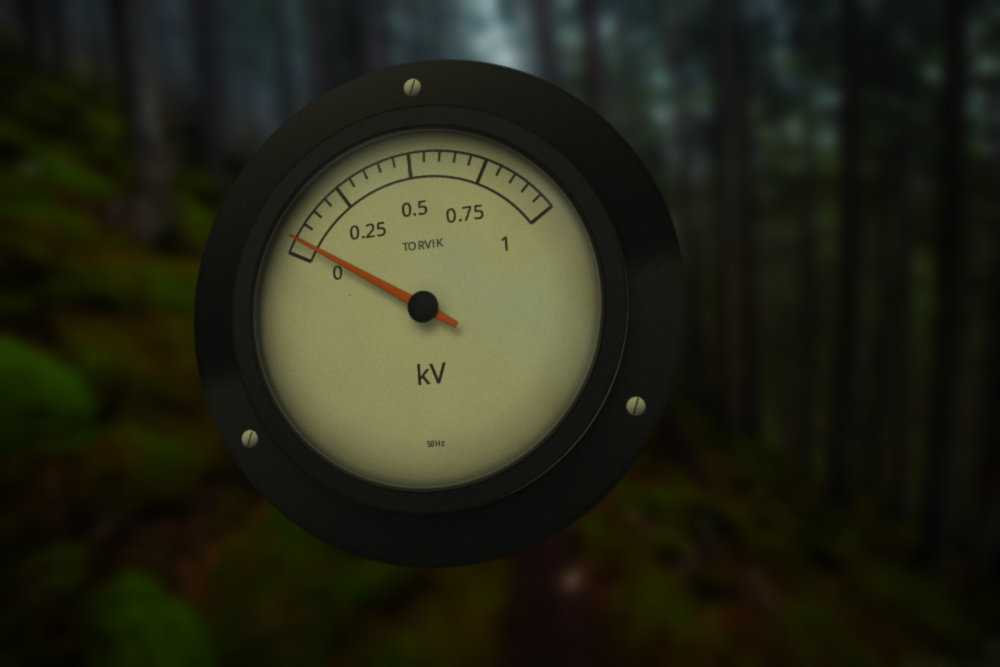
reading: value=0.05 unit=kV
